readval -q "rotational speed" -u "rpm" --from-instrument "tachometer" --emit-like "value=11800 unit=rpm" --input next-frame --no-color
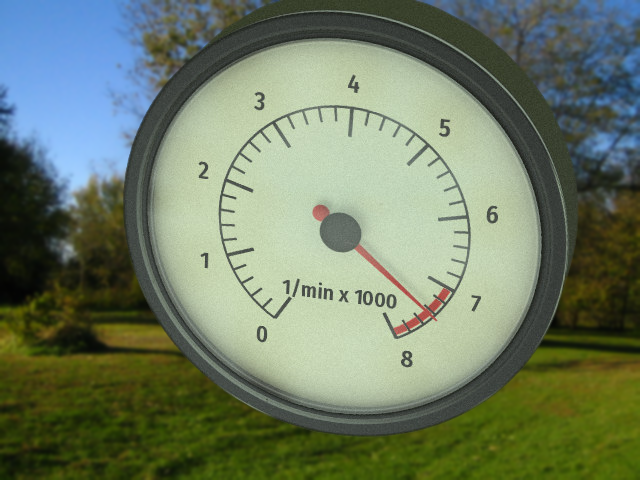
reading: value=7400 unit=rpm
